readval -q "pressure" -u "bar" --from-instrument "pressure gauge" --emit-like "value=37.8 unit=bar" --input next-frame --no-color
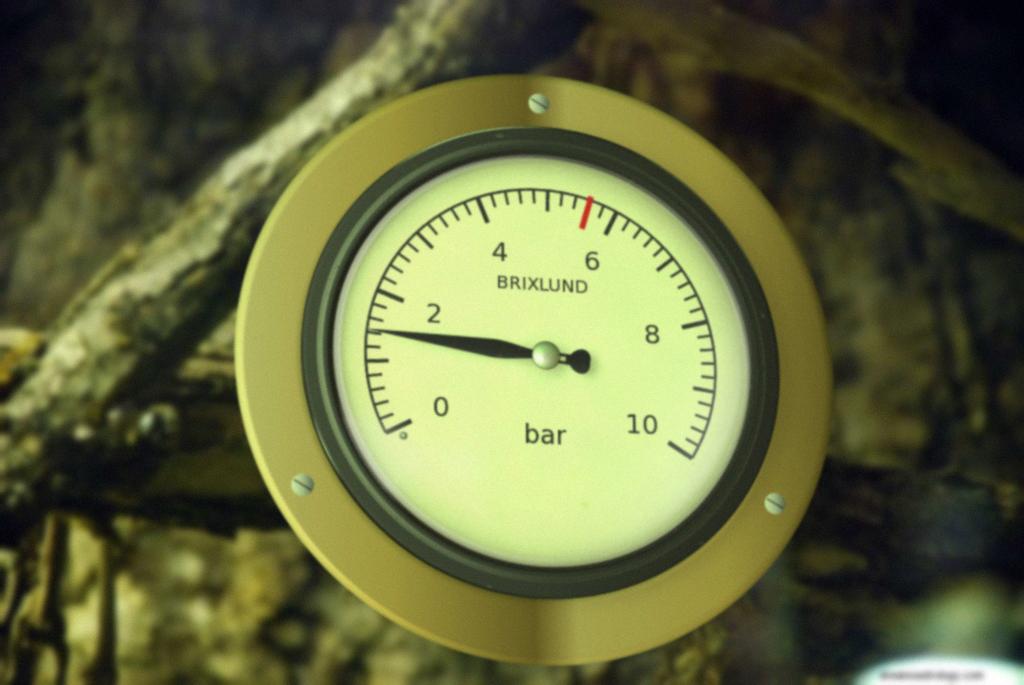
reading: value=1.4 unit=bar
